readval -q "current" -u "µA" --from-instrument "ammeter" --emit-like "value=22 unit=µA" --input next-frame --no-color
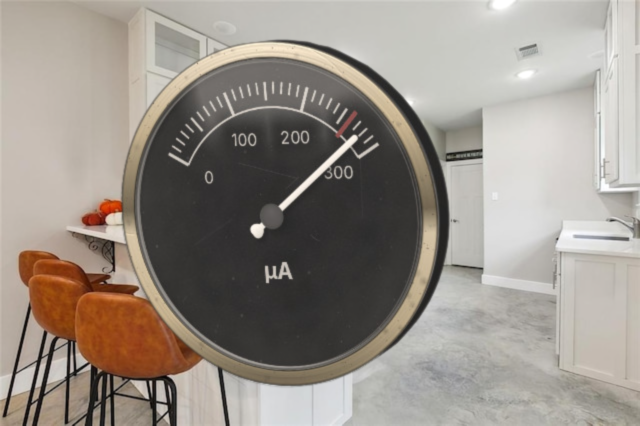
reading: value=280 unit=µA
